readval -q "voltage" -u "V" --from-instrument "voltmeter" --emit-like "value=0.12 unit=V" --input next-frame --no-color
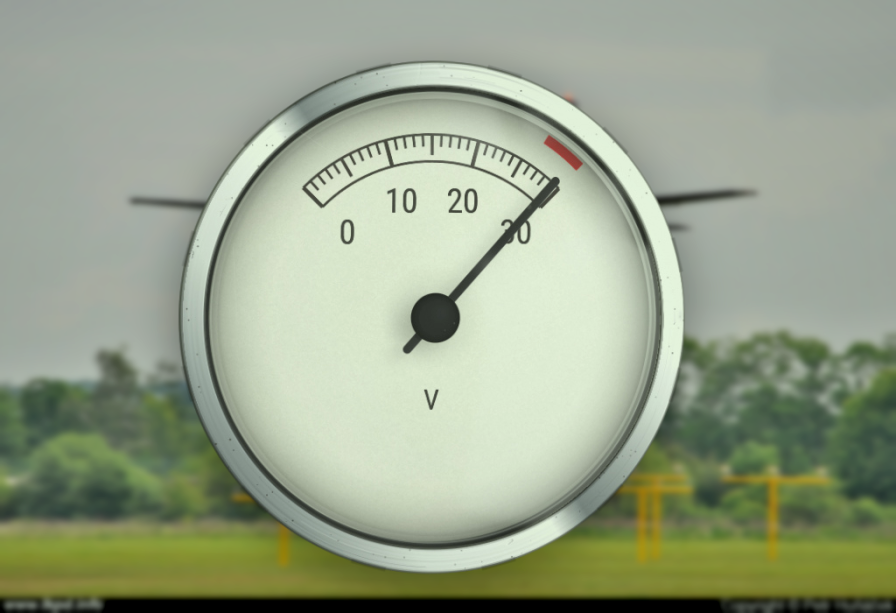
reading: value=29 unit=V
